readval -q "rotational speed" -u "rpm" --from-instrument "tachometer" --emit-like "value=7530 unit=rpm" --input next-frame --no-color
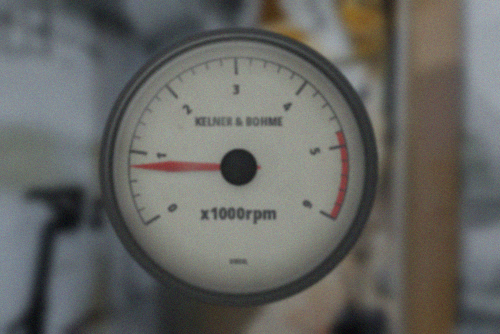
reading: value=800 unit=rpm
